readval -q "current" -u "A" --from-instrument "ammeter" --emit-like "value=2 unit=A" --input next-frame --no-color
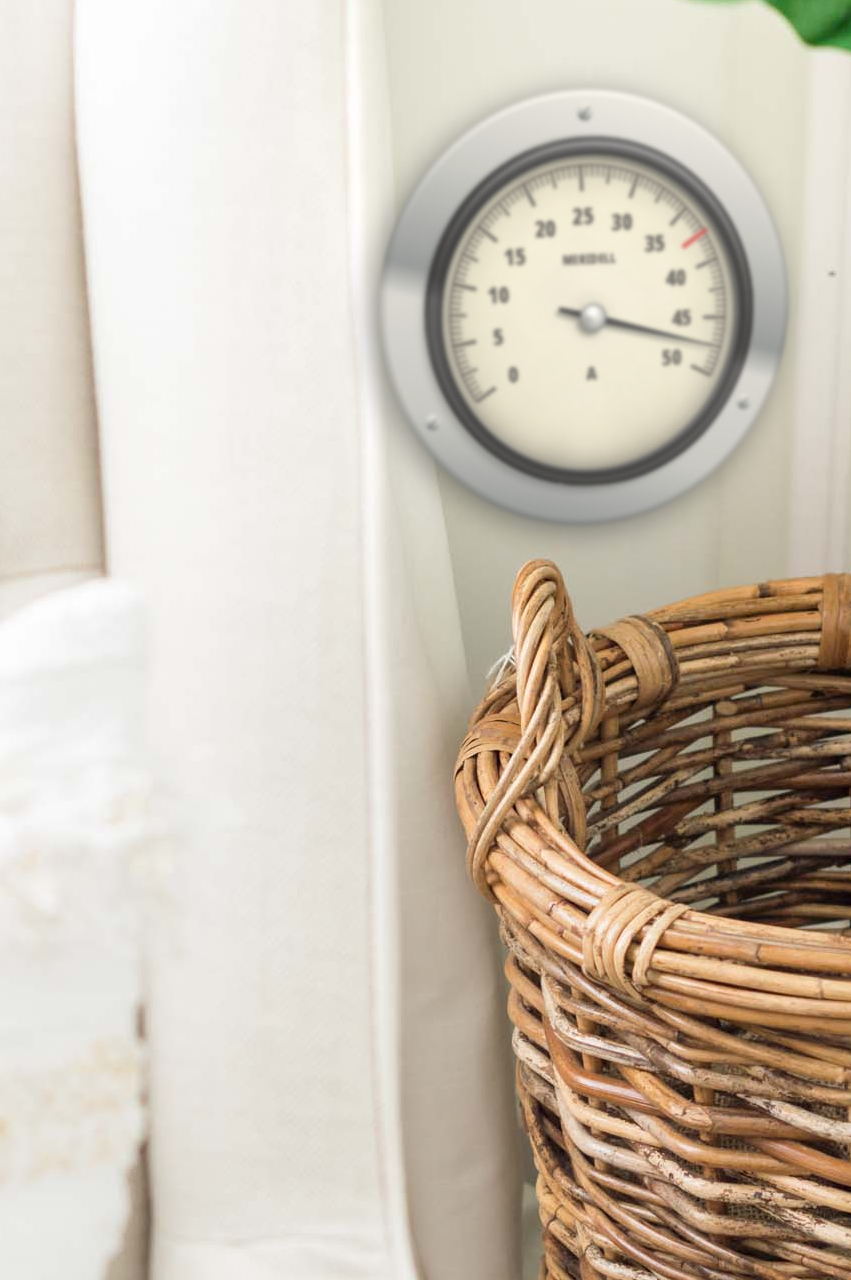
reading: value=47.5 unit=A
